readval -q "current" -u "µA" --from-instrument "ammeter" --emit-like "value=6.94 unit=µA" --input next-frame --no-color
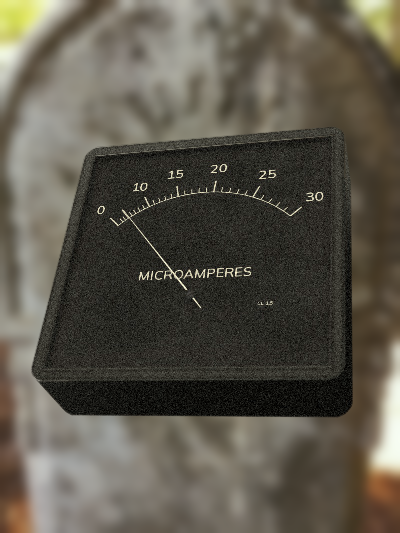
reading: value=5 unit=µA
